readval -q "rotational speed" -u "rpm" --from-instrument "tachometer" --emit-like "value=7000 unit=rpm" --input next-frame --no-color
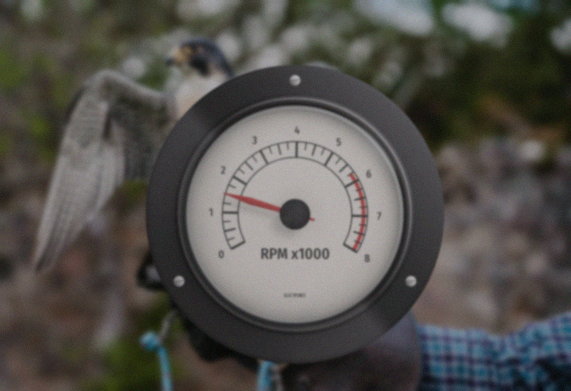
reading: value=1500 unit=rpm
